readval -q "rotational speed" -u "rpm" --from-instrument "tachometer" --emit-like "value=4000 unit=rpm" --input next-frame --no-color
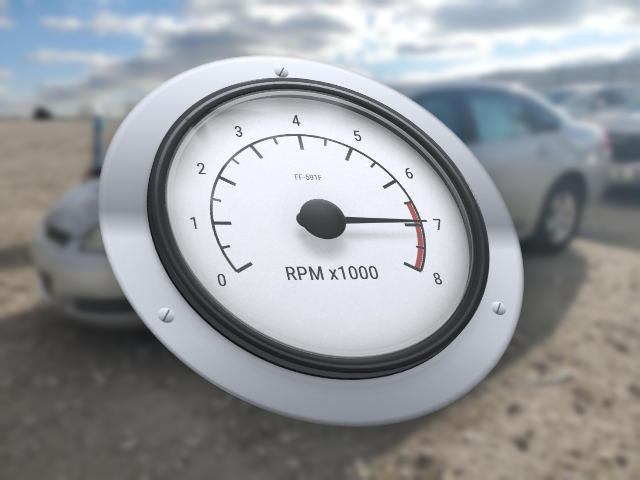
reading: value=7000 unit=rpm
